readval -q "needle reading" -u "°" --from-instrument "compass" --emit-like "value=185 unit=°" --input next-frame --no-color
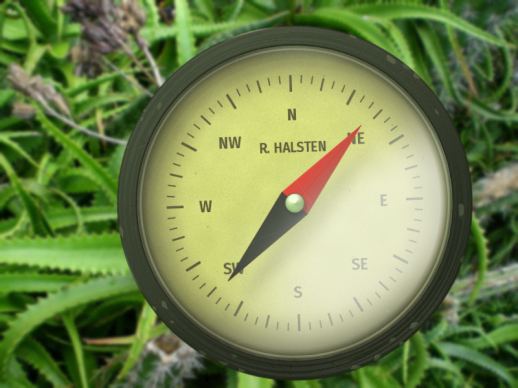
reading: value=42.5 unit=°
